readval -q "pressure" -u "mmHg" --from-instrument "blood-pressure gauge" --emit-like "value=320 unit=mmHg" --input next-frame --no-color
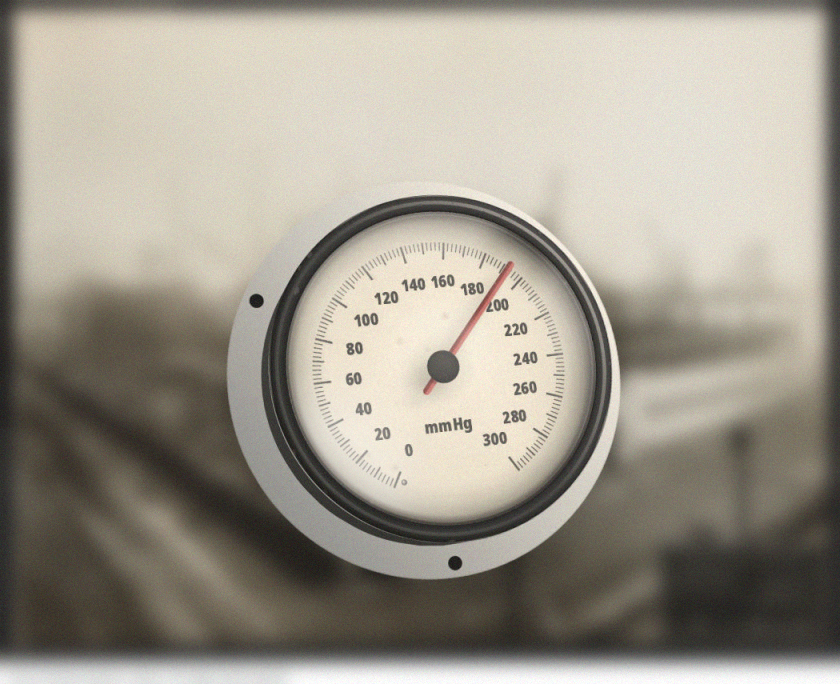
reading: value=192 unit=mmHg
